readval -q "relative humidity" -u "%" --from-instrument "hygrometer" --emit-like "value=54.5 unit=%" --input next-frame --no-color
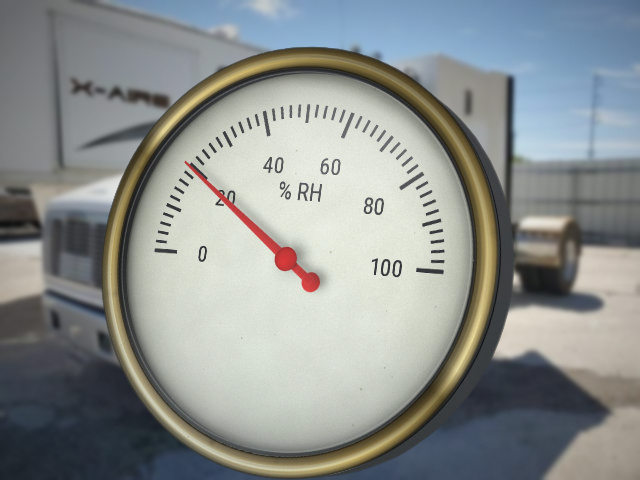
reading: value=20 unit=%
